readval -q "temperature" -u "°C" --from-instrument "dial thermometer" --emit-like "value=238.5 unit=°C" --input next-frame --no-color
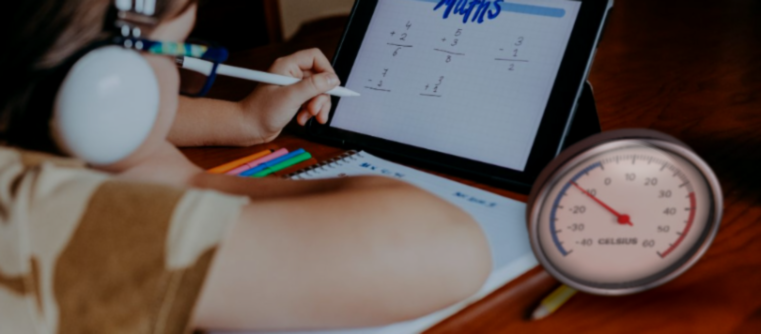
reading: value=-10 unit=°C
